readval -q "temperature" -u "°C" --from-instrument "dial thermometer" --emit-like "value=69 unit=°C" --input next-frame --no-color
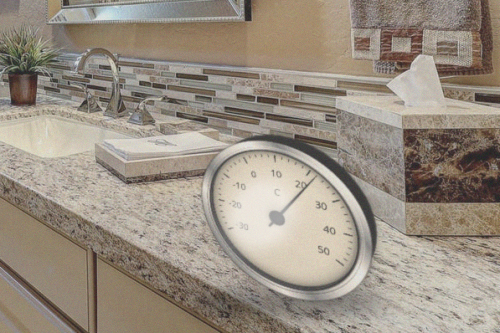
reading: value=22 unit=°C
